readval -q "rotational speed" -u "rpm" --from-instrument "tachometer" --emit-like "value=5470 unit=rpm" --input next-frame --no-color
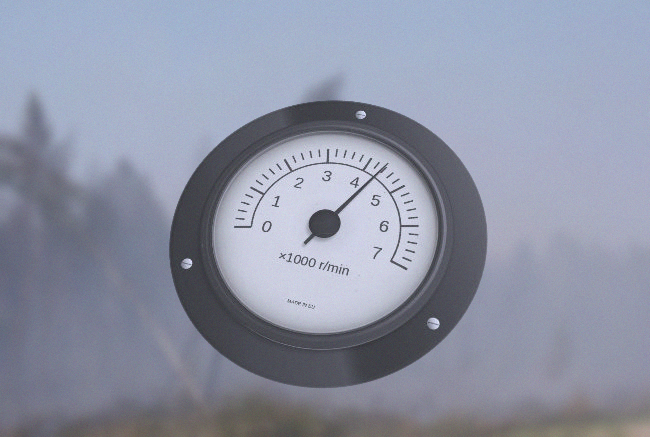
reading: value=4400 unit=rpm
